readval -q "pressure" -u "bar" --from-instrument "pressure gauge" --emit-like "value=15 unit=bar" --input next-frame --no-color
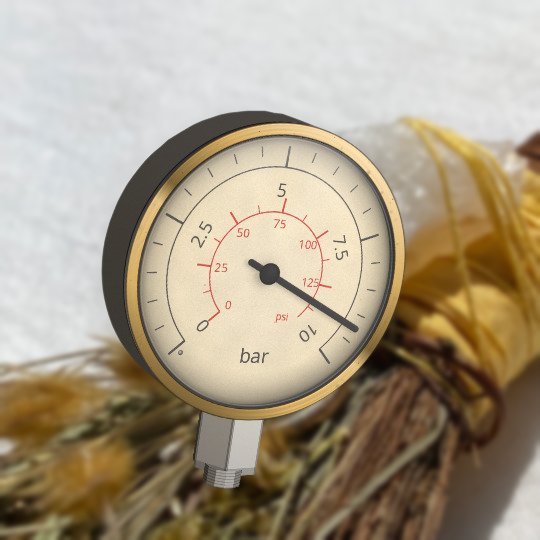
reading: value=9.25 unit=bar
